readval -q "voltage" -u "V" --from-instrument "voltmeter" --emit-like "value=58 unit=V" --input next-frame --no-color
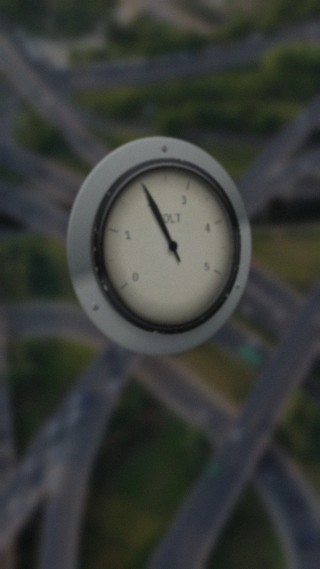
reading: value=2 unit=V
